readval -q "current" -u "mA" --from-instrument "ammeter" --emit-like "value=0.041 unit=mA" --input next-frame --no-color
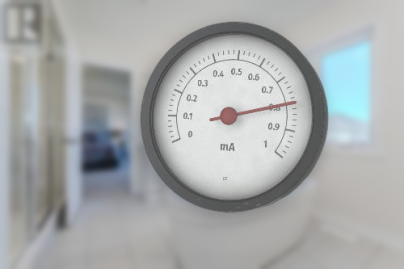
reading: value=0.8 unit=mA
